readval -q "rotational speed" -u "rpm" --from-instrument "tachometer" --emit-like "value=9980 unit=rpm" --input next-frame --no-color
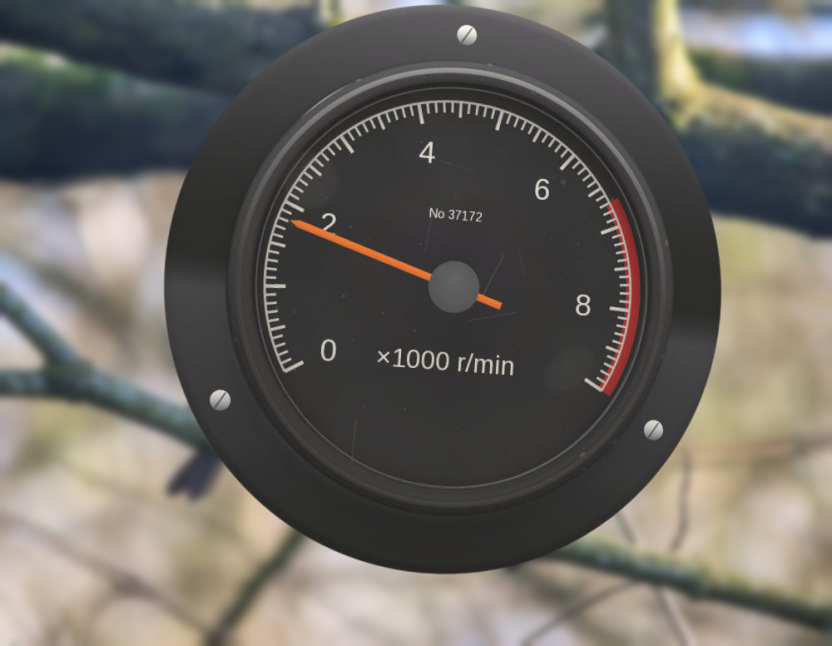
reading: value=1800 unit=rpm
